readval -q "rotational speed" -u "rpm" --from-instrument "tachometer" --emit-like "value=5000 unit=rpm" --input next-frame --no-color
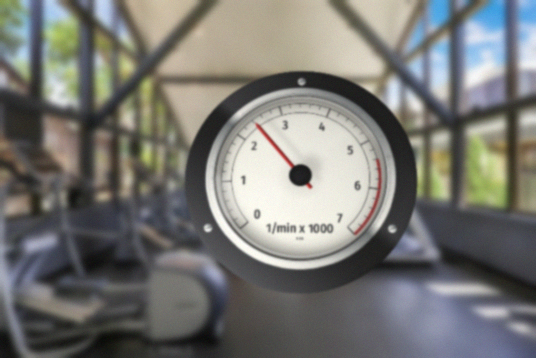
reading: value=2400 unit=rpm
